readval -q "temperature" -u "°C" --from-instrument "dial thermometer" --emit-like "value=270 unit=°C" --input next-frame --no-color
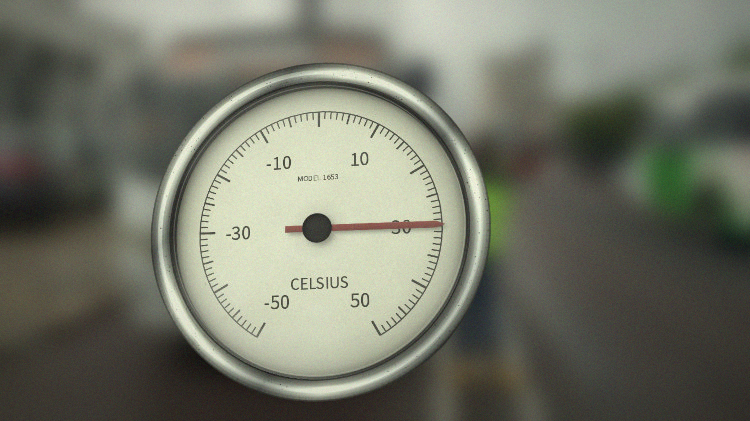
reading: value=30 unit=°C
